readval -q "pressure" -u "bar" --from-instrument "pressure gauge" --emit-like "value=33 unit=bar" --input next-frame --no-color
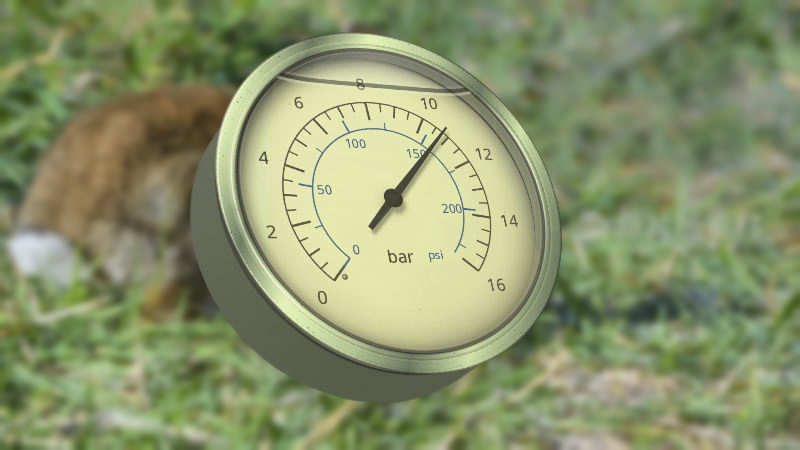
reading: value=10.75 unit=bar
